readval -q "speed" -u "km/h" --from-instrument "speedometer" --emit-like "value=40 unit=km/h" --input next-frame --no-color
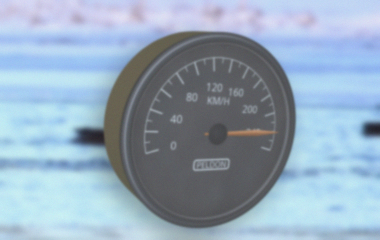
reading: value=240 unit=km/h
